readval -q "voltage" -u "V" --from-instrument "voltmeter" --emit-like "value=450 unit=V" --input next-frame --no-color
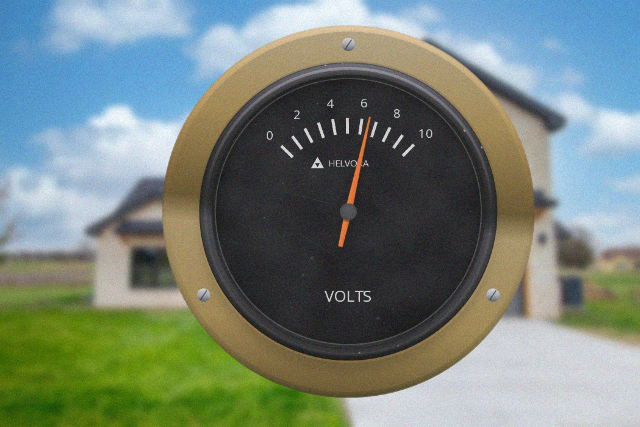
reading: value=6.5 unit=V
